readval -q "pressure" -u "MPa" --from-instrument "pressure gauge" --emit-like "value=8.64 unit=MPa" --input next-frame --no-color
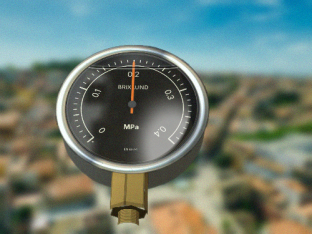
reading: value=0.2 unit=MPa
